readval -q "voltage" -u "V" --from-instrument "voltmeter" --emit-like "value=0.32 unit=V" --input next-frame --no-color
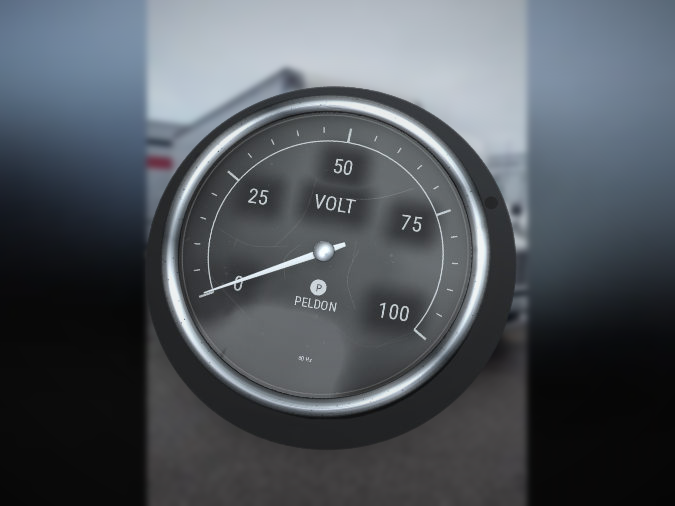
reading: value=0 unit=V
